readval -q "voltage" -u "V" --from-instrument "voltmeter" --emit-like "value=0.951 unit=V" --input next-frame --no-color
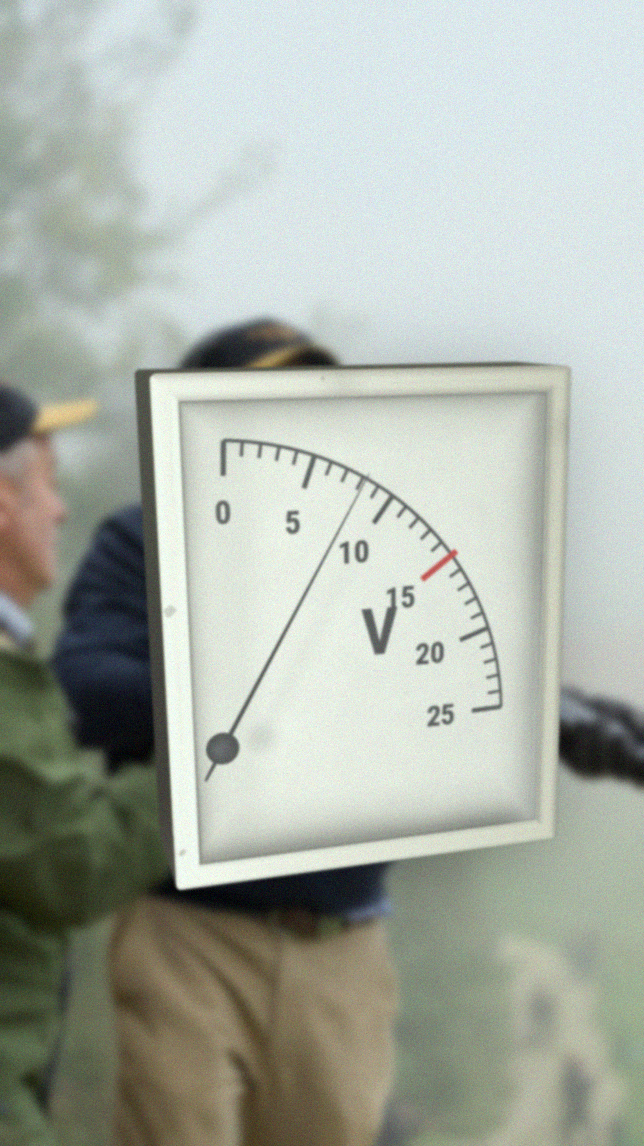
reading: value=8 unit=V
